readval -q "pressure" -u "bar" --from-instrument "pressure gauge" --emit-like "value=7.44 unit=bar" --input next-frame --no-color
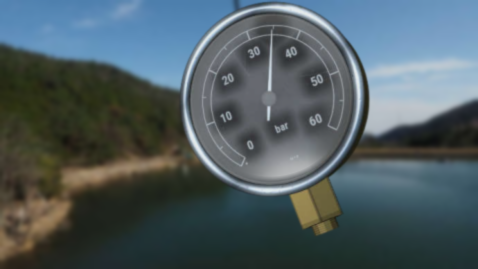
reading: value=35 unit=bar
